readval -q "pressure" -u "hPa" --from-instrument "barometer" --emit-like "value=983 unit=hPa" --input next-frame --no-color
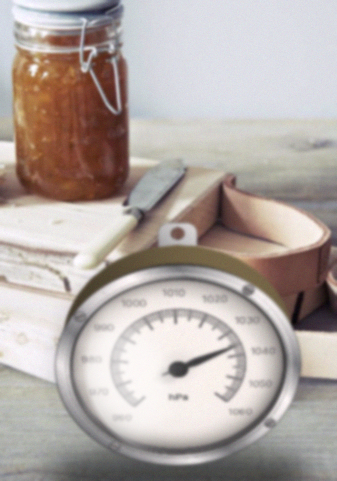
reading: value=1035 unit=hPa
